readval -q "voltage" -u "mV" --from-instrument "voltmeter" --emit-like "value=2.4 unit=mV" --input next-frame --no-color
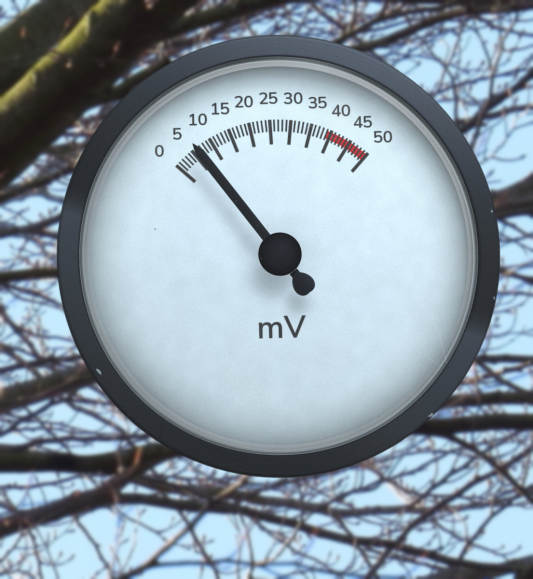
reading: value=6 unit=mV
